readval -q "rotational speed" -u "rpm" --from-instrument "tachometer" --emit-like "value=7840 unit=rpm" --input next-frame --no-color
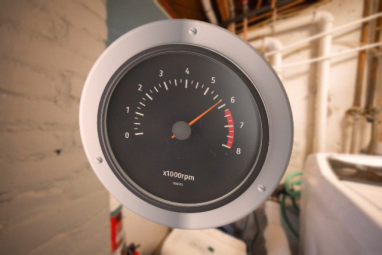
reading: value=5750 unit=rpm
